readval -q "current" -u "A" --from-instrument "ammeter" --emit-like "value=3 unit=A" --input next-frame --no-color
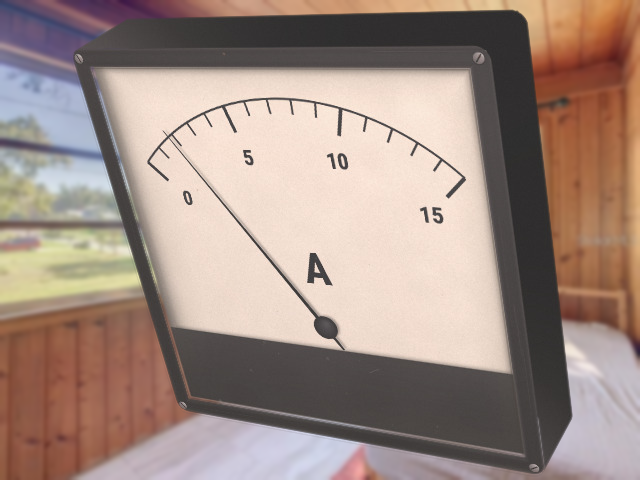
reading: value=2 unit=A
